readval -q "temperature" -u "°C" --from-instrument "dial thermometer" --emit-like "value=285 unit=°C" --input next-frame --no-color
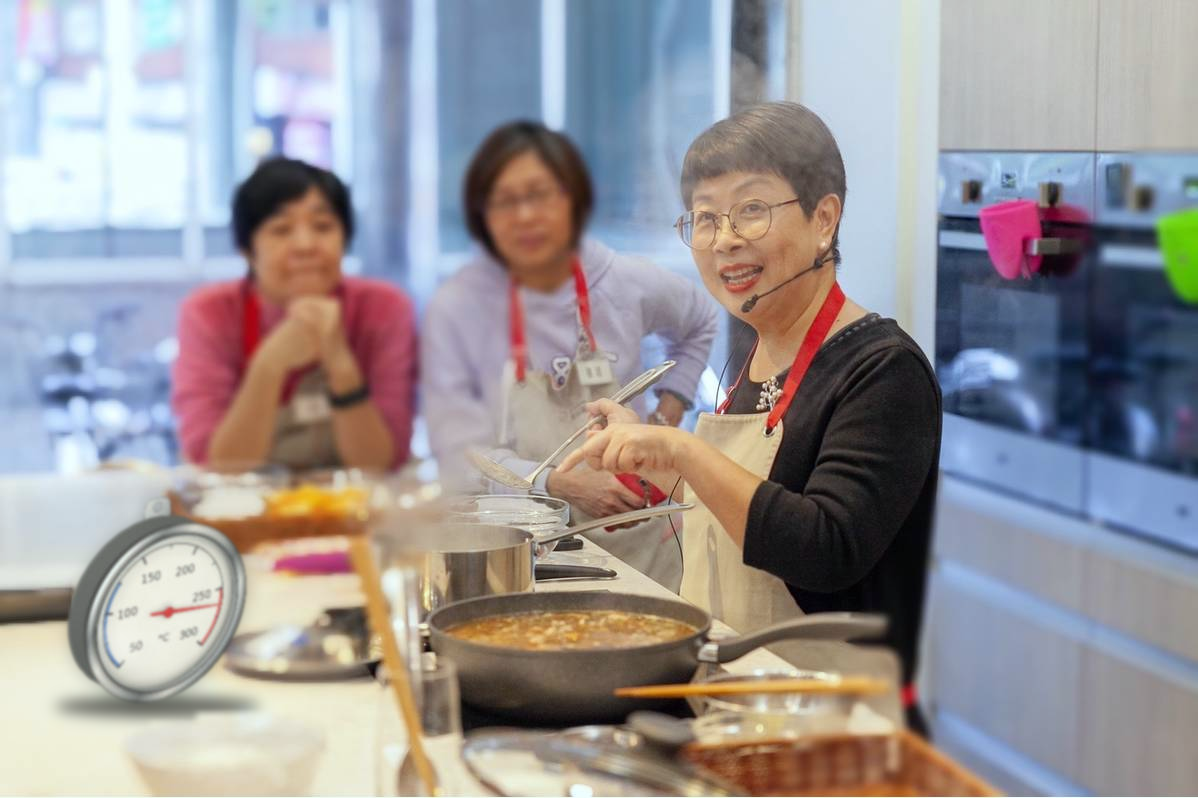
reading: value=262.5 unit=°C
